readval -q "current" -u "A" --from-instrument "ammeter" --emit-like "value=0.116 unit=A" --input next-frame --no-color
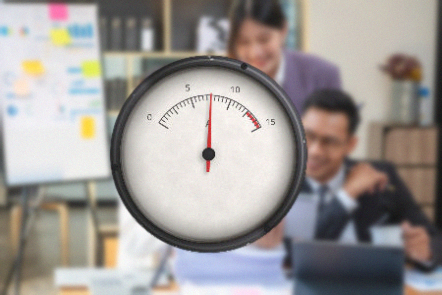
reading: value=7.5 unit=A
